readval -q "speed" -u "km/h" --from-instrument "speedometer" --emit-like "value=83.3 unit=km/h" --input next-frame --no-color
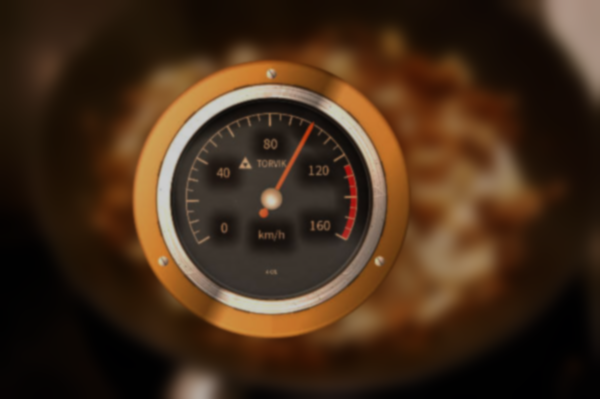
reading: value=100 unit=km/h
